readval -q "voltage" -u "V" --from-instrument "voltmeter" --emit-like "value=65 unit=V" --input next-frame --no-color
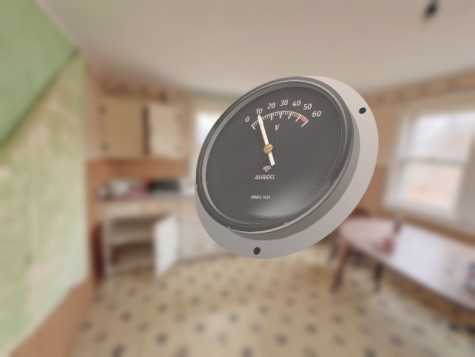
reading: value=10 unit=V
